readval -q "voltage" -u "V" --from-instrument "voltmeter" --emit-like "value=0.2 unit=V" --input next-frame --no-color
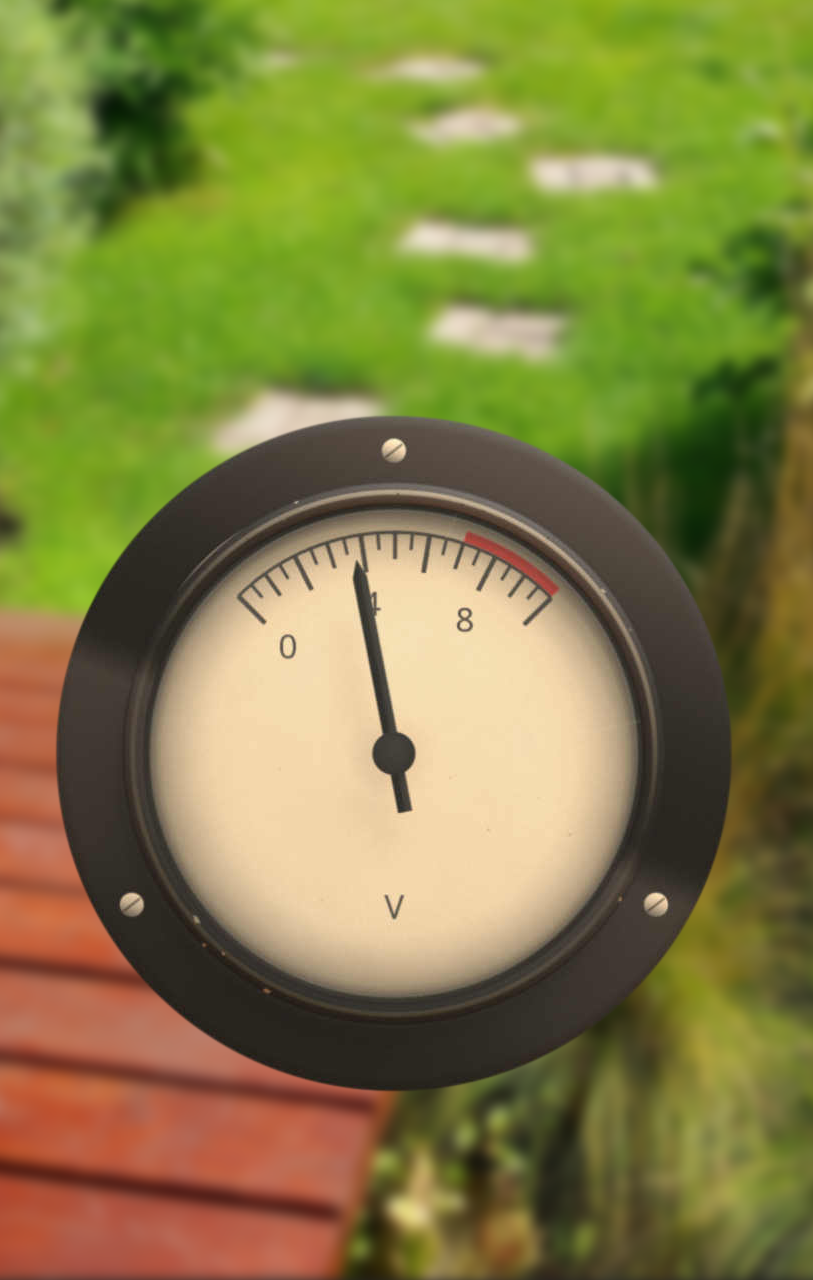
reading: value=3.75 unit=V
